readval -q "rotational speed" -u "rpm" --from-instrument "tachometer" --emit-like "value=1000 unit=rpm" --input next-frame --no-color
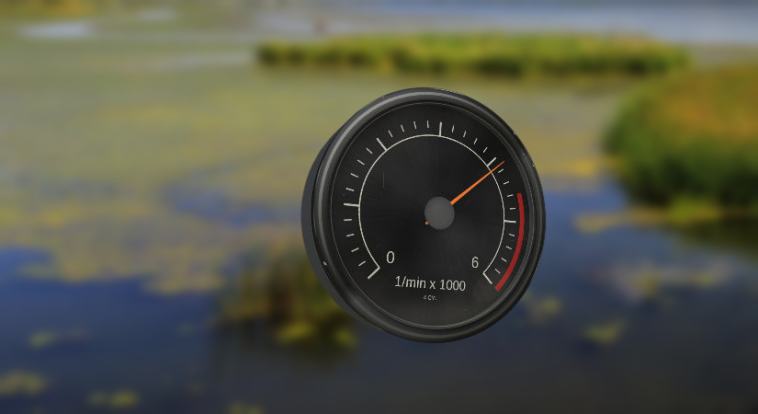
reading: value=4100 unit=rpm
